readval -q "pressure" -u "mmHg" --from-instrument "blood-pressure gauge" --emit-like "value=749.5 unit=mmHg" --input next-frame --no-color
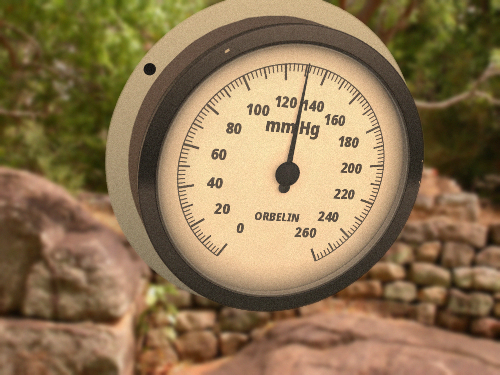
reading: value=130 unit=mmHg
